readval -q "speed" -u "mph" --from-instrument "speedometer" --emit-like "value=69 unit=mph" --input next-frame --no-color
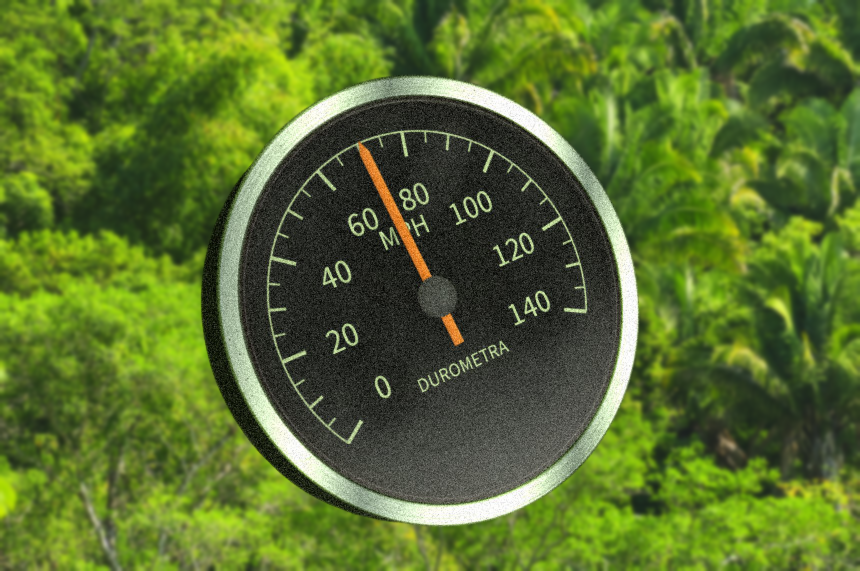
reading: value=70 unit=mph
